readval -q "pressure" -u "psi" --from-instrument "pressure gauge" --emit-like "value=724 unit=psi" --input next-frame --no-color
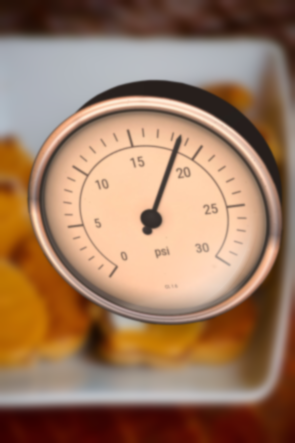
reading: value=18.5 unit=psi
